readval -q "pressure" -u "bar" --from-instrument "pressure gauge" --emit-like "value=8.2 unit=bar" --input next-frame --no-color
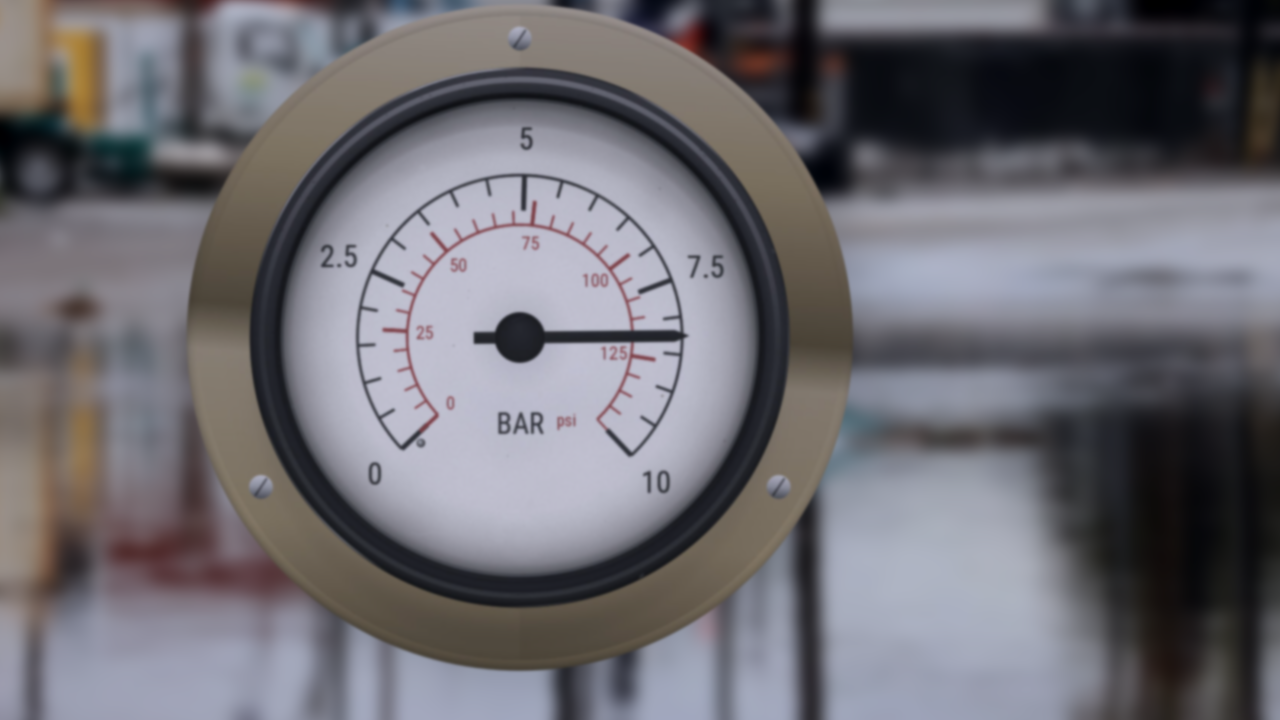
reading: value=8.25 unit=bar
